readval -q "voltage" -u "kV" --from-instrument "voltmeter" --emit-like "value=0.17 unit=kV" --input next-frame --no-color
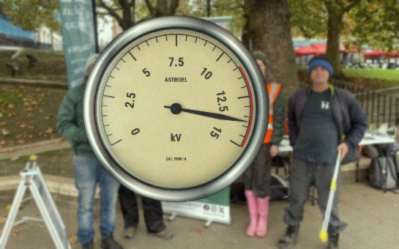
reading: value=13.75 unit=kV
